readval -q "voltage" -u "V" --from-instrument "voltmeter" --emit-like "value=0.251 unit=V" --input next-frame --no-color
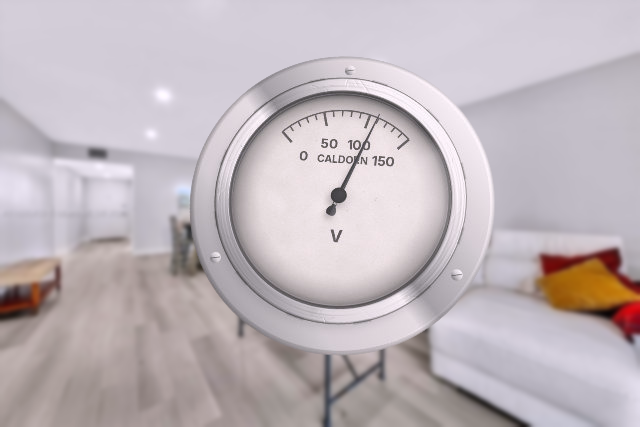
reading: value=110 unit=V
